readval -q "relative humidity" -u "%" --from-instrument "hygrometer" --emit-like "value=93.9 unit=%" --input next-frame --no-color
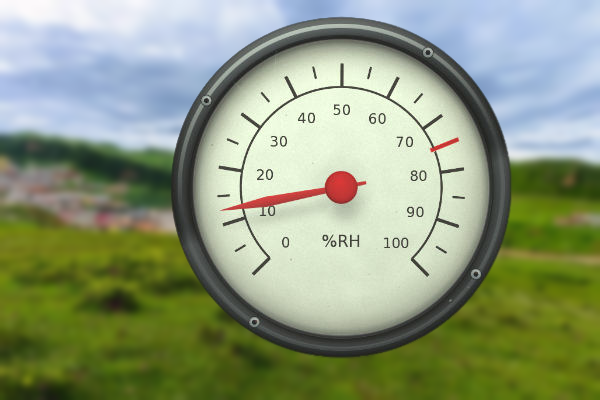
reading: value=12.5 unit=%
